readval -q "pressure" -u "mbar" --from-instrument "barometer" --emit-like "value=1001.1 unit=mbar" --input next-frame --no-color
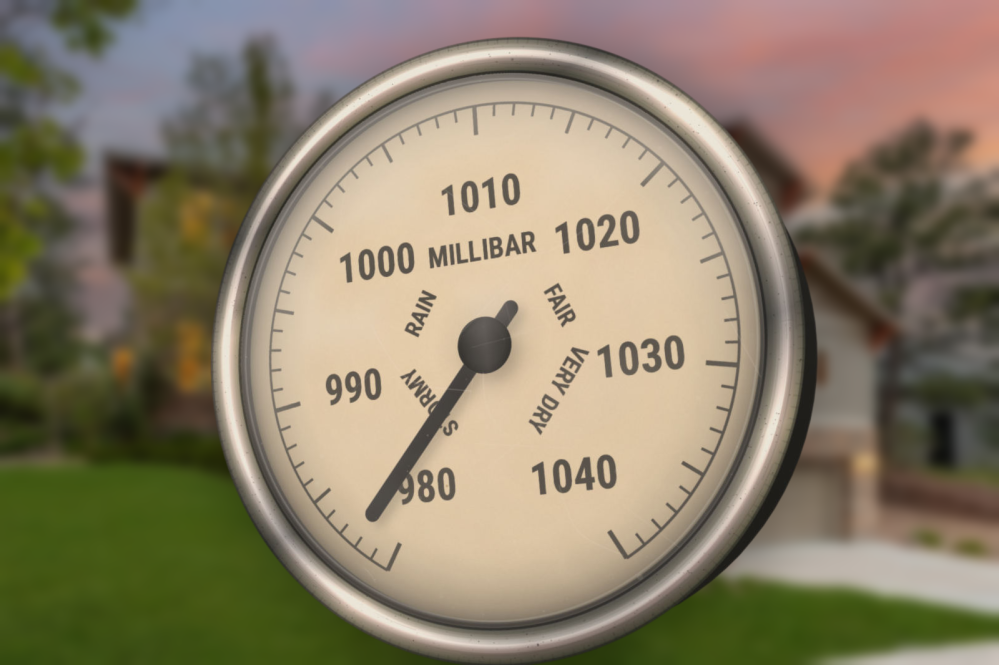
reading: value=982 unit=mbar
